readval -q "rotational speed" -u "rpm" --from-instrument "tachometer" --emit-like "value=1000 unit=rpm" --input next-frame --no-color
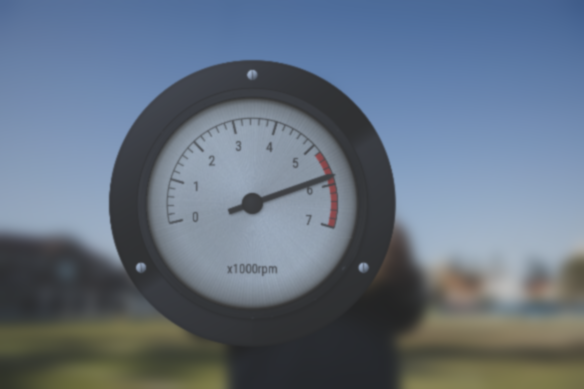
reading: value=5800 unit=rpm
